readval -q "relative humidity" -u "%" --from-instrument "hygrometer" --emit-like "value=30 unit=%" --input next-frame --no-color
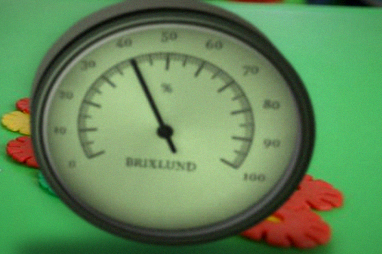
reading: value=40 unit=%
